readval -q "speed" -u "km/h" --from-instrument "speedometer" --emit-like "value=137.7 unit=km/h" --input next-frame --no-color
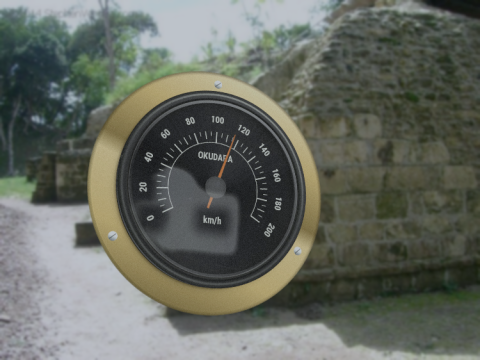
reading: value=115 unit=km/h
